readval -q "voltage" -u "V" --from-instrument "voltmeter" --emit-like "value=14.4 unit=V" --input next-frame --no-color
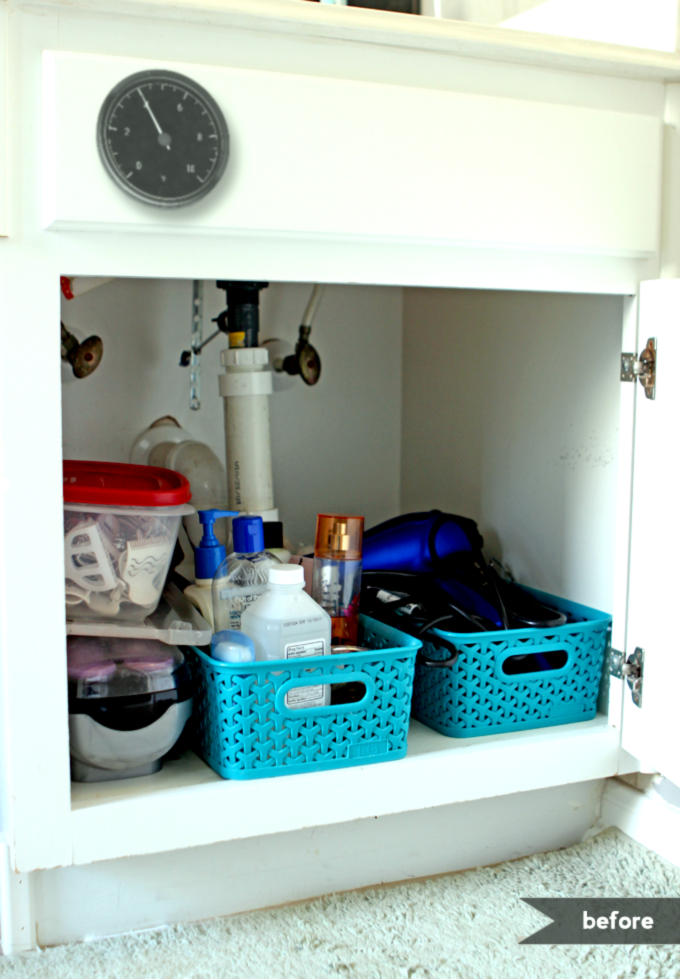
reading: value=4 unit=V
